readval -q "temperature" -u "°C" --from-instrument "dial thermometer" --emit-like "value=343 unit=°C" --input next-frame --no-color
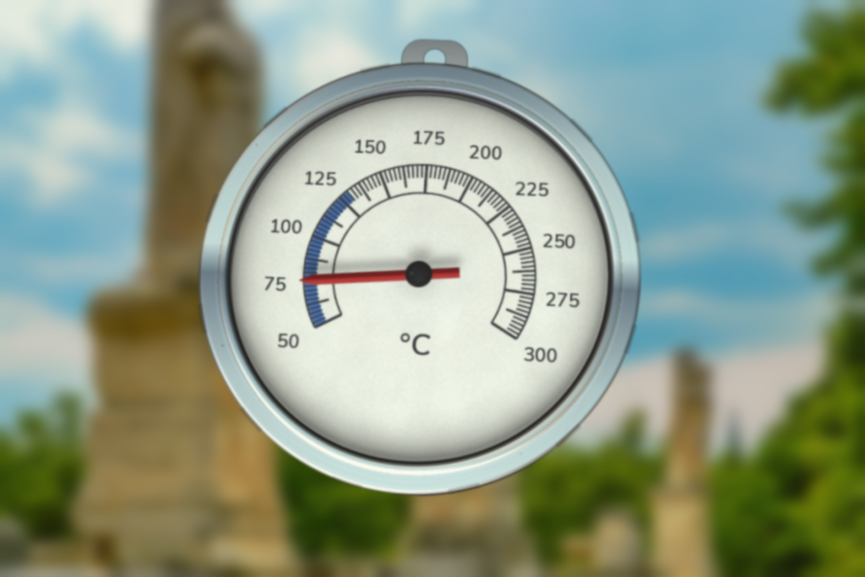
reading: value=75 unit=°C
